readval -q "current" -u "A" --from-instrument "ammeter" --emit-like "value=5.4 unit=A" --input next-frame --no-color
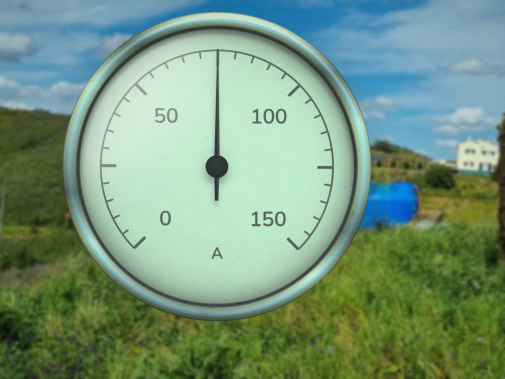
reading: value=75 unit=A
